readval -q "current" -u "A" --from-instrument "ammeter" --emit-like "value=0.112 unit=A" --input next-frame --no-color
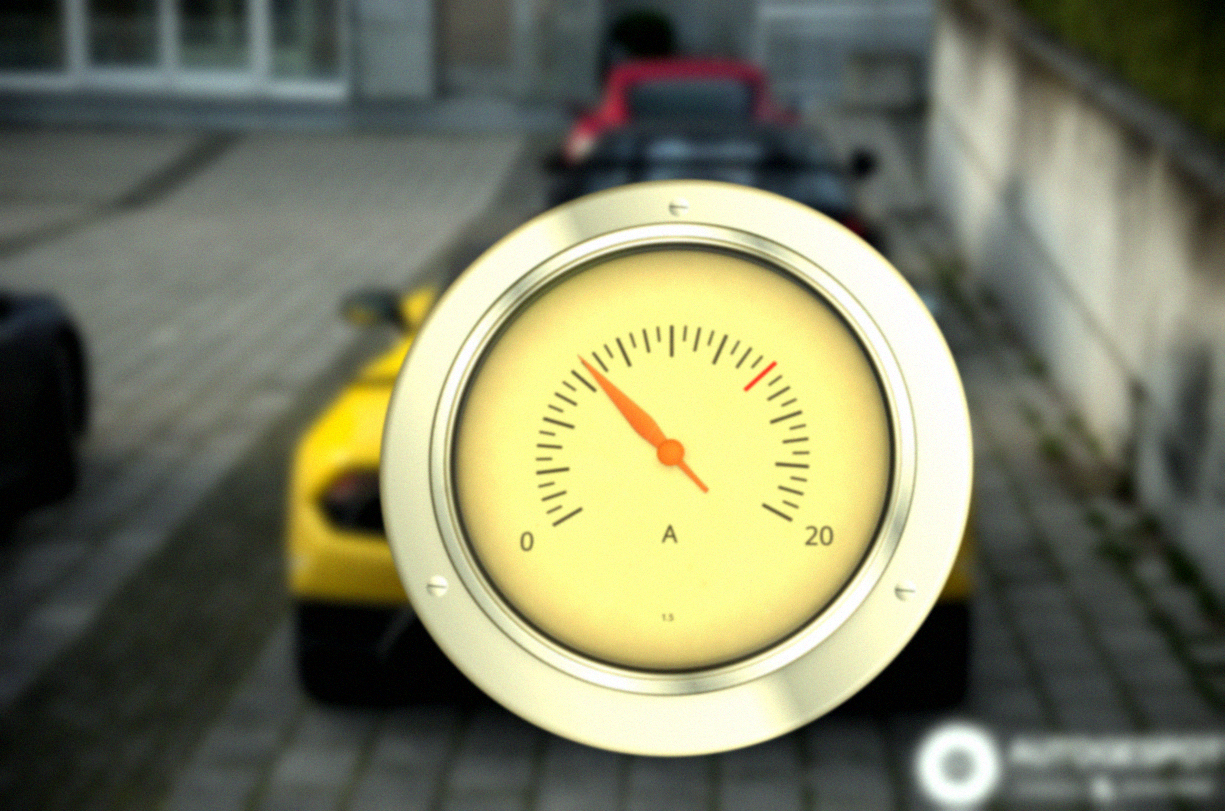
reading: value=6.5 unit=A
